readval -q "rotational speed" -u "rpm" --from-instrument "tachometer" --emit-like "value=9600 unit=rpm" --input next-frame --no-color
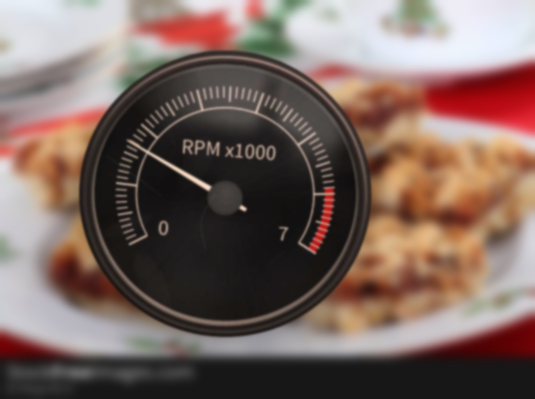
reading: value=1700 unit=rpm
